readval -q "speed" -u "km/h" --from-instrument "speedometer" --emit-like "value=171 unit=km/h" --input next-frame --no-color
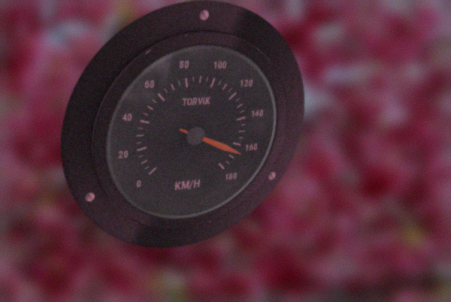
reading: value=165 unit=km/h
